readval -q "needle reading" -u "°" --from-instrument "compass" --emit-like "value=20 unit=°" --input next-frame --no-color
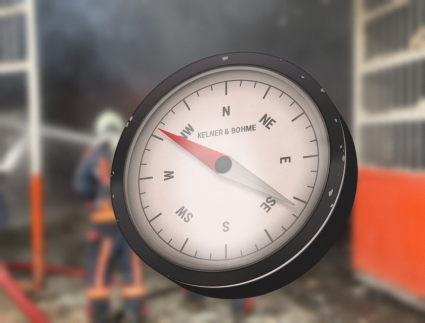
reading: value=305 unit=°
